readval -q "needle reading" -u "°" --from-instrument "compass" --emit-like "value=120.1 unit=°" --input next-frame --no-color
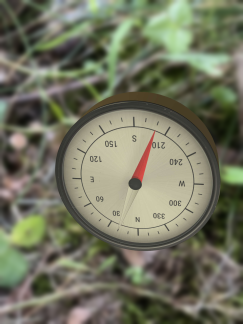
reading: value=200 unit=°
